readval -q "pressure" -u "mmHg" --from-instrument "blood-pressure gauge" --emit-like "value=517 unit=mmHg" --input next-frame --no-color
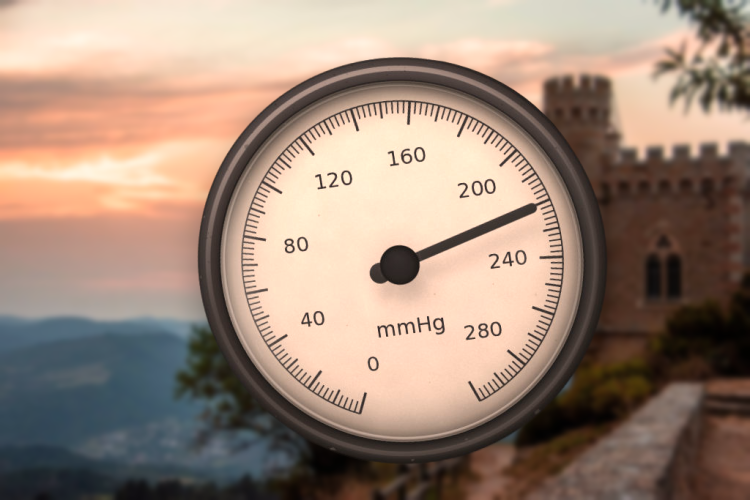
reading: value=220 unit=mmHg
